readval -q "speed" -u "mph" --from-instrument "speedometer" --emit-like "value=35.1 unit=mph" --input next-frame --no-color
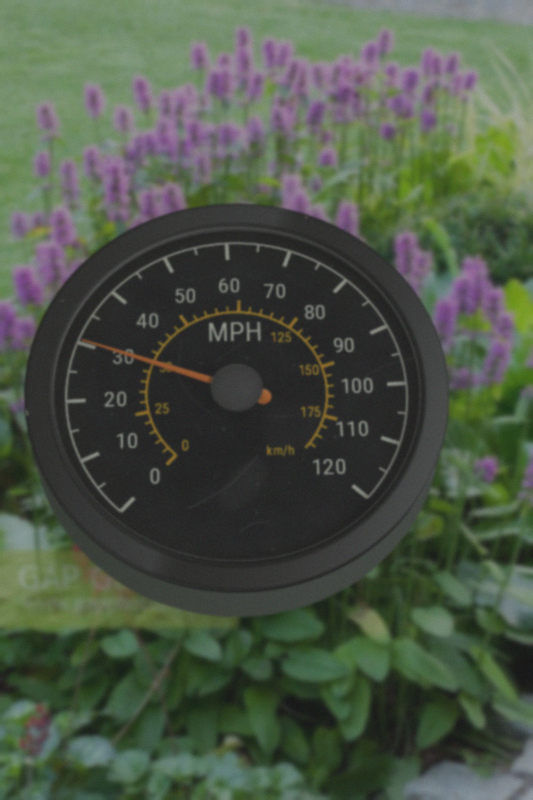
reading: value=30 unit=mph
